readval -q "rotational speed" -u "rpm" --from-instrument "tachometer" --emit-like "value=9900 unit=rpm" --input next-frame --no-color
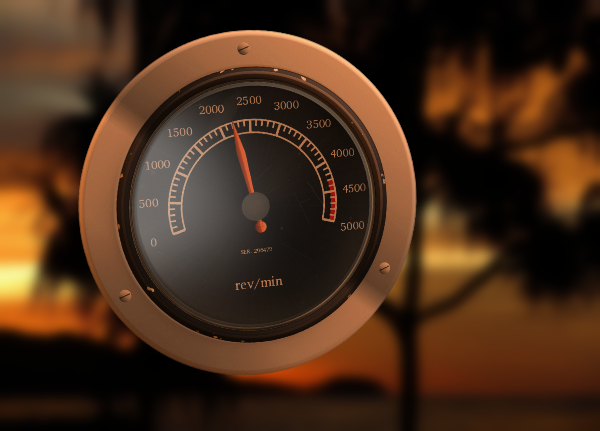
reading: value=2200 unit=rpm
